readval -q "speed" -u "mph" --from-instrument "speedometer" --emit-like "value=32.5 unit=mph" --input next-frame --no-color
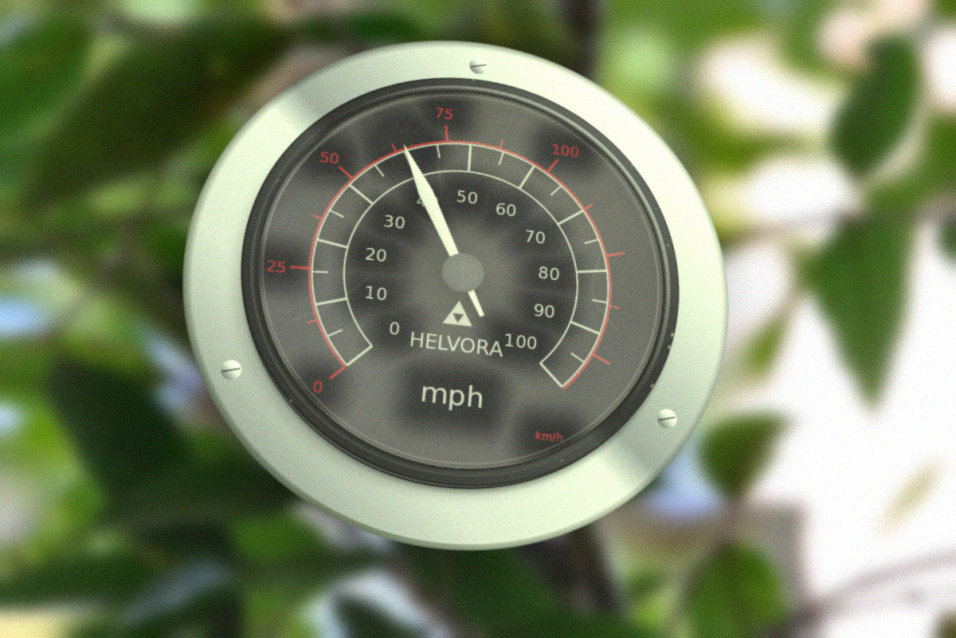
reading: value=40 unit=mph
